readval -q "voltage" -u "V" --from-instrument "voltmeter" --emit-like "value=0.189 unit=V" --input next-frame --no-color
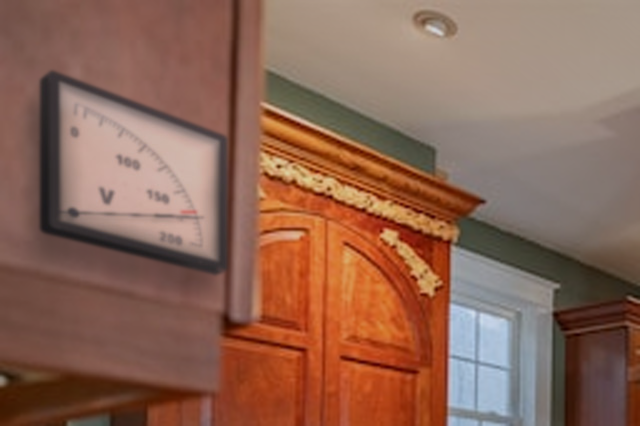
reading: value=175 unit=V
